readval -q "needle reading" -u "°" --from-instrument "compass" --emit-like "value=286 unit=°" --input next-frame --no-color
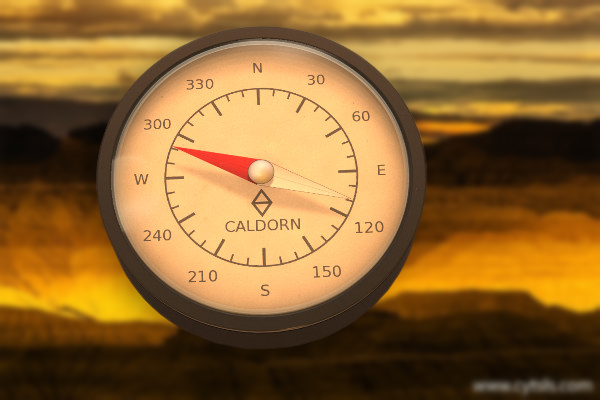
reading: value=290 unit=°
